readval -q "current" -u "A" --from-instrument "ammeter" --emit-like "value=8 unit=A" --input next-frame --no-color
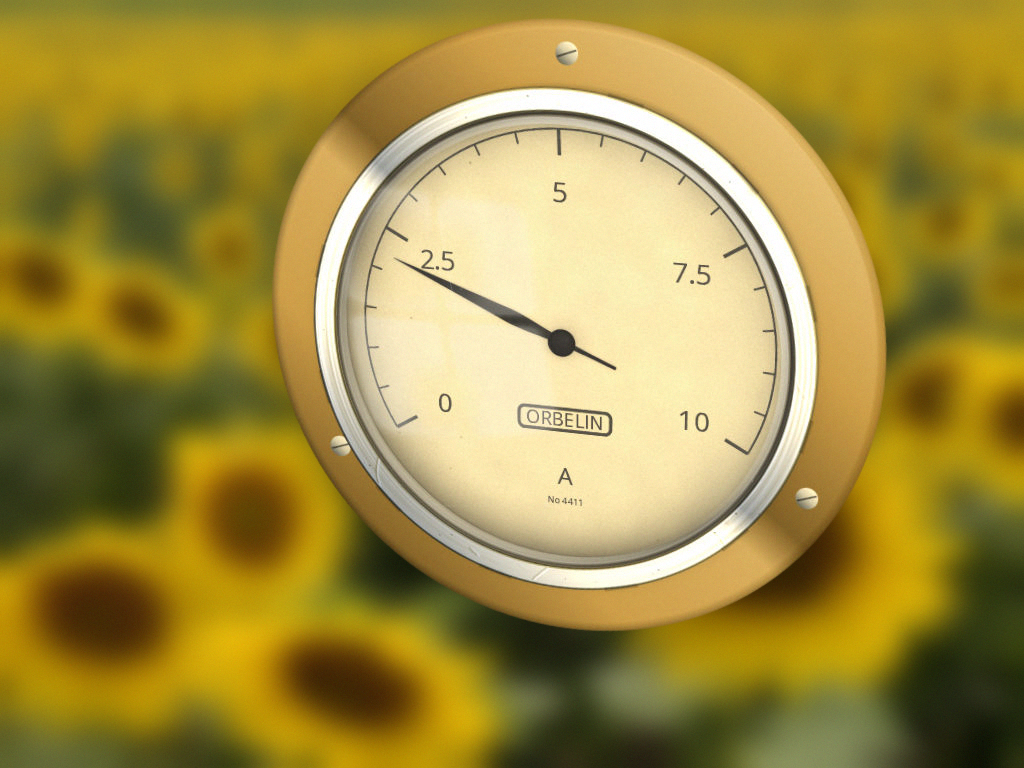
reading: value=2.25 unit=A
